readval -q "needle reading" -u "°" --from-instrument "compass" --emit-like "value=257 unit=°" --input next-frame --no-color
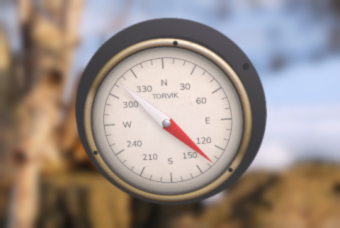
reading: value=135 unit=°
